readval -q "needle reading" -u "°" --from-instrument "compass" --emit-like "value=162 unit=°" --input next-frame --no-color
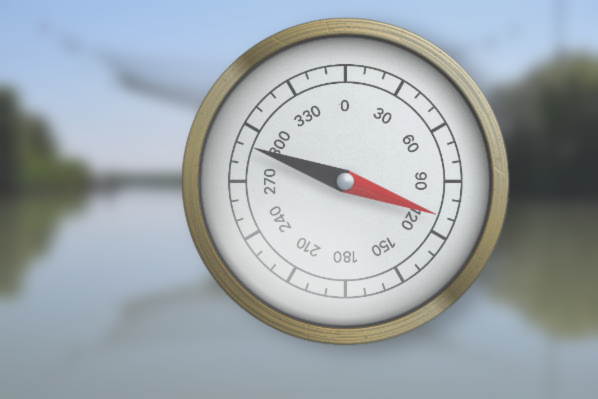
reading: value=110 unit=°
